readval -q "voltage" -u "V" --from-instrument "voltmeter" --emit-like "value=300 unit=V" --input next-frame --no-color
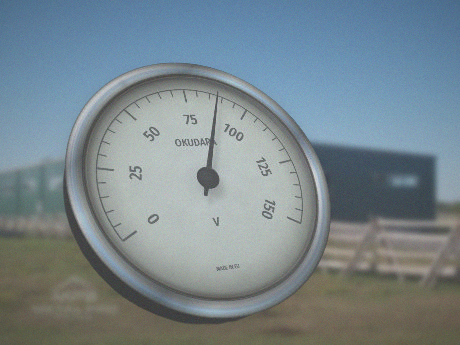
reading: value=87.5 unit=V
